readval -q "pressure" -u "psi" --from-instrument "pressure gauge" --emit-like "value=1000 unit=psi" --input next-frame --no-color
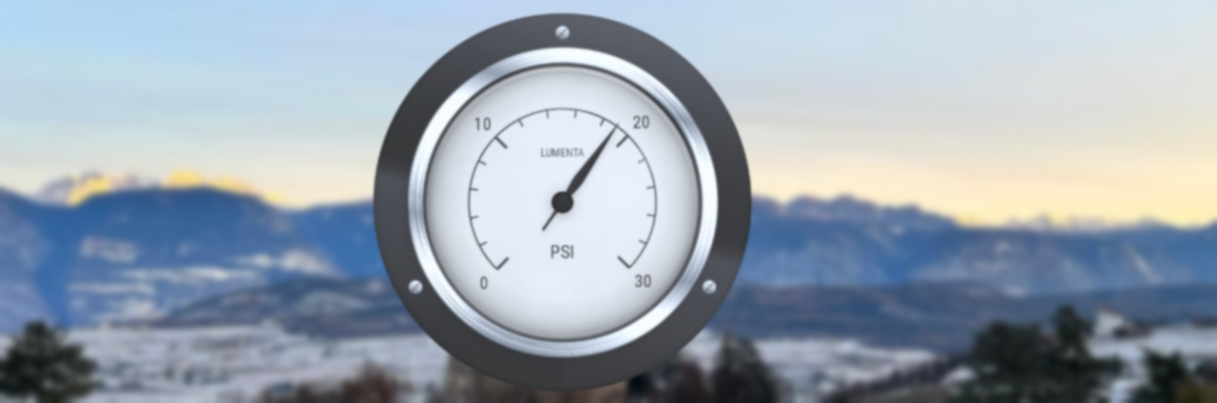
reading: value=19 unit=psi
